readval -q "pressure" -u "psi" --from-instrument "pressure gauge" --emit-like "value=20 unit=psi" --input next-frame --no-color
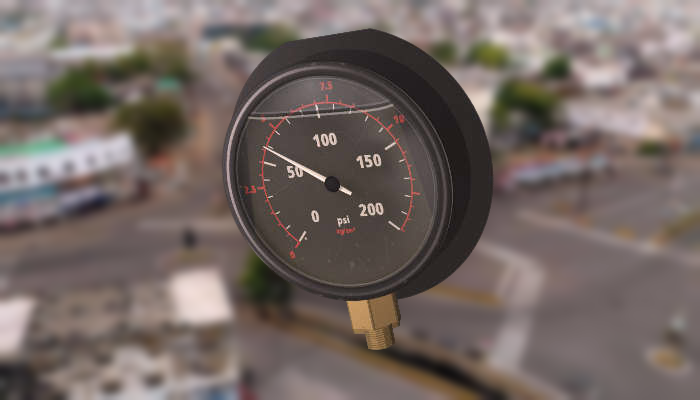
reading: value=60 unit=psi
